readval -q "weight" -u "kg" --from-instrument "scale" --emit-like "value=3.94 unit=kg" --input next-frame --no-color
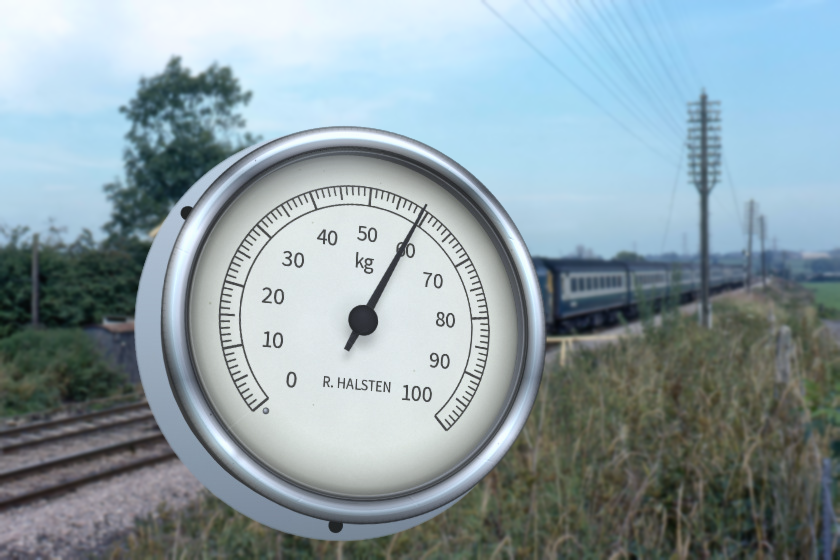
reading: value=59 unit=kg
